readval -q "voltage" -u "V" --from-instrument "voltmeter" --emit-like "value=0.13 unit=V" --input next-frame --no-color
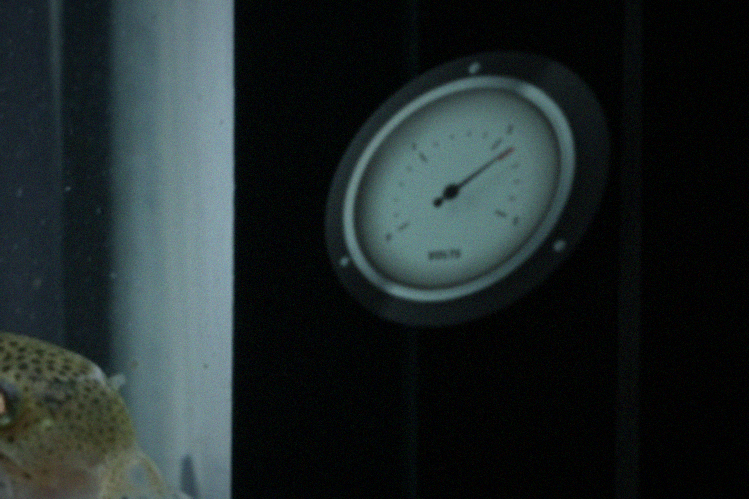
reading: value=2.2 unit=V
